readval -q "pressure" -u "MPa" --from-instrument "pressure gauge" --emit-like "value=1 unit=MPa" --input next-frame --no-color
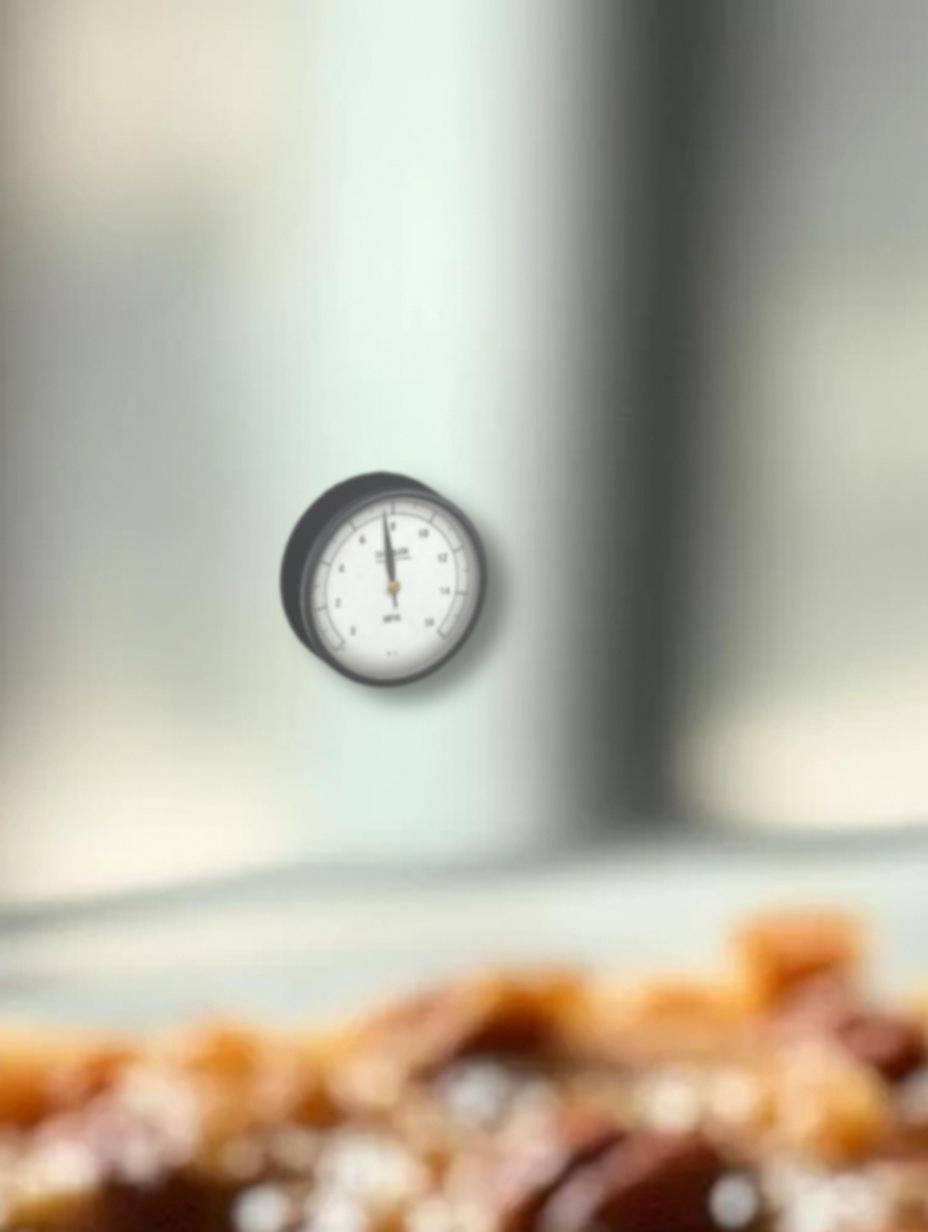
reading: value=7.5 unit=MPa
